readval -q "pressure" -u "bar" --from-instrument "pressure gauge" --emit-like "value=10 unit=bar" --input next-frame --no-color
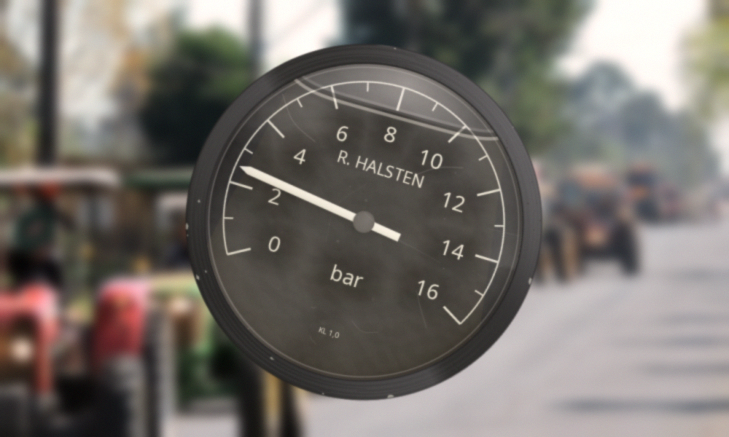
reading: value=2.5 unit=bar
